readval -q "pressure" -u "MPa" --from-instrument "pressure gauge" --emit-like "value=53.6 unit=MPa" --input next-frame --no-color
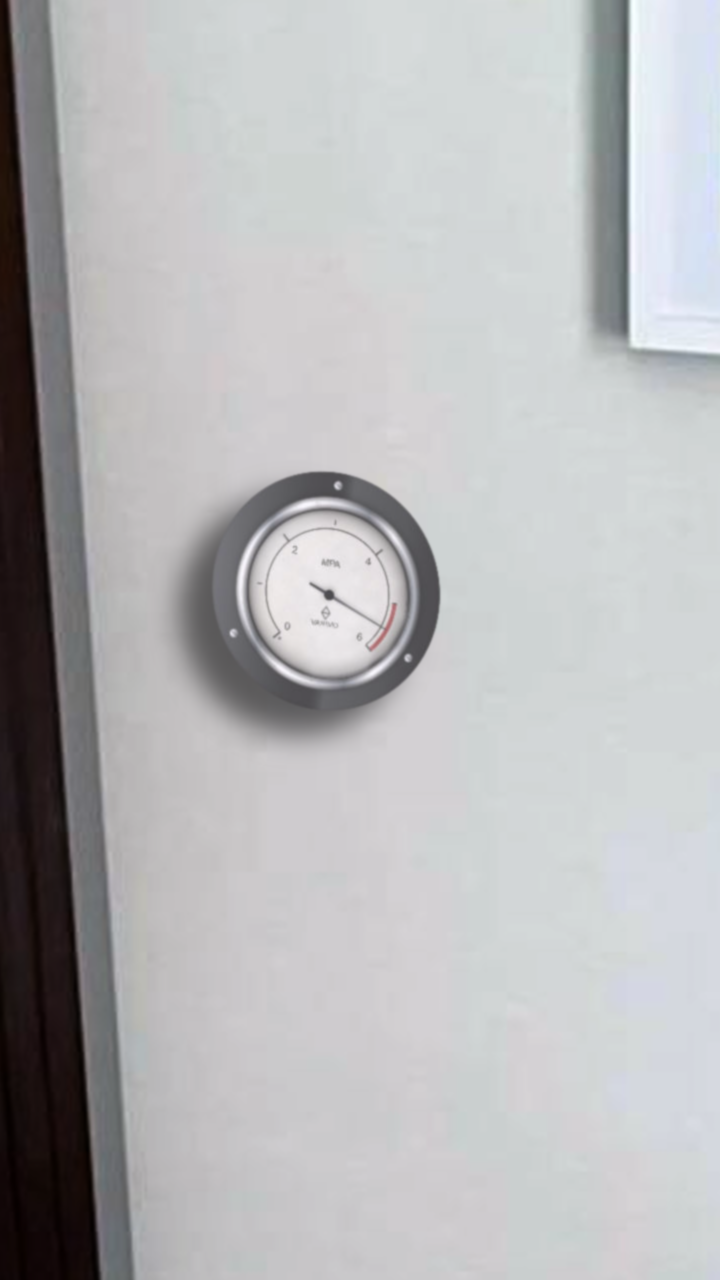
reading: value=5.5 unit=MPa
